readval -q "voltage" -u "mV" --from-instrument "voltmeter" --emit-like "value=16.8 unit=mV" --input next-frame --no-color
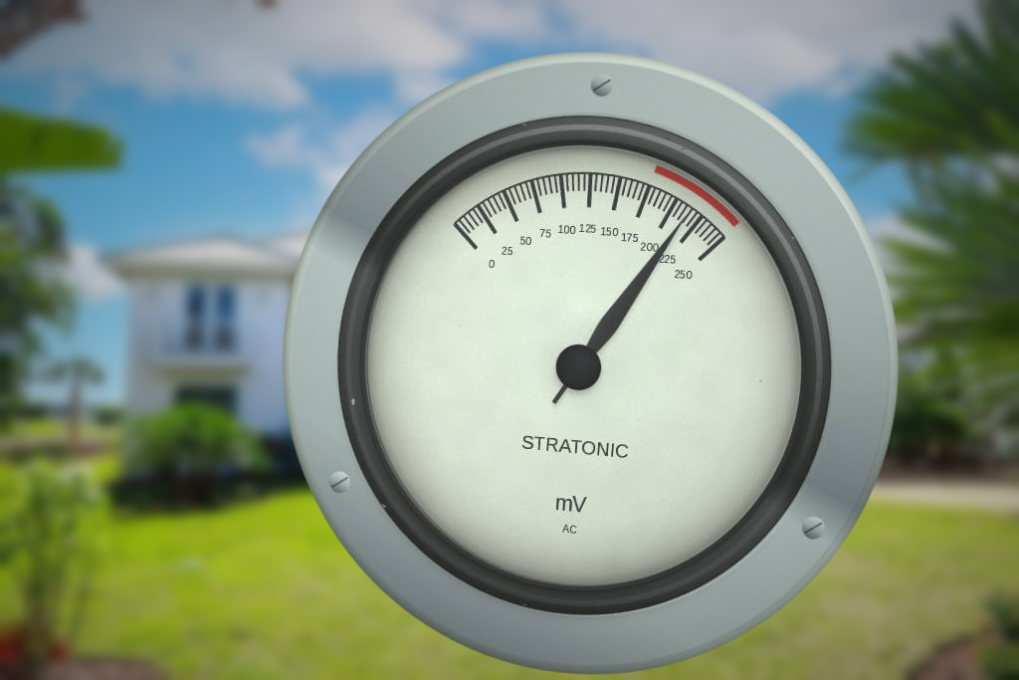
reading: value=215 unit=mV
